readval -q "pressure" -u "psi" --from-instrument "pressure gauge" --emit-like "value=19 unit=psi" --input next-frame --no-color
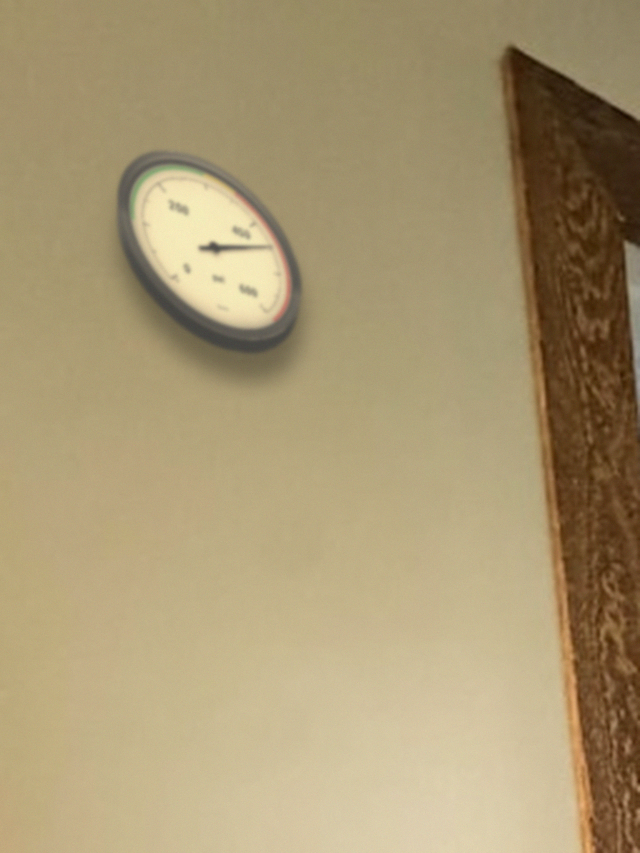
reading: value=450 unit=psi
